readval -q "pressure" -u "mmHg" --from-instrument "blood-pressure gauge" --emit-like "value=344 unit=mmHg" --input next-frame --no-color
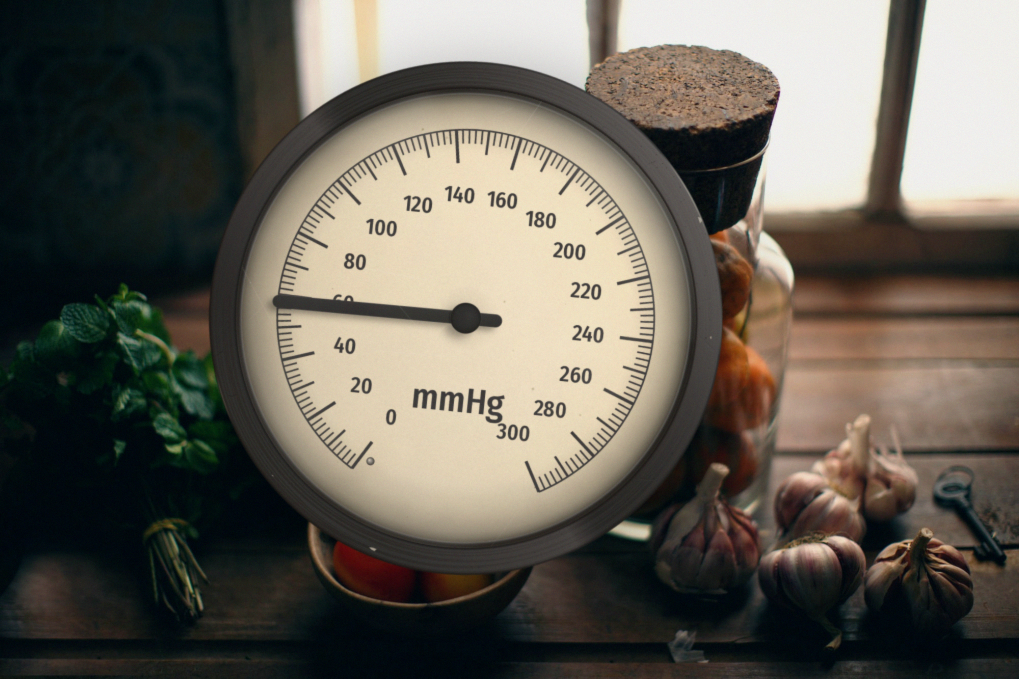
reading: value=58 unit=mmHg
